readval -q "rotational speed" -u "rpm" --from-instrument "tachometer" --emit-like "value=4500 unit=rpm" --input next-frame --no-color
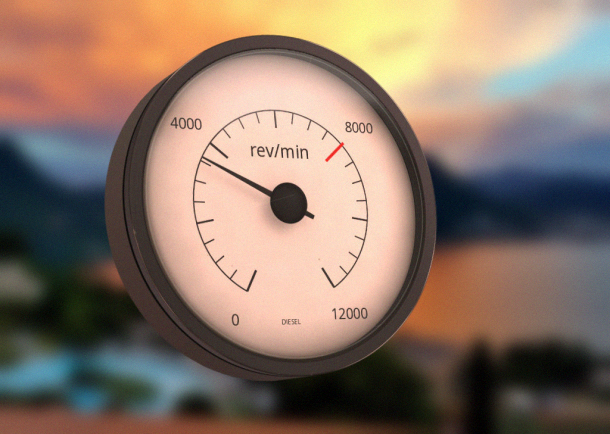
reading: value=3500 unit=rpm
